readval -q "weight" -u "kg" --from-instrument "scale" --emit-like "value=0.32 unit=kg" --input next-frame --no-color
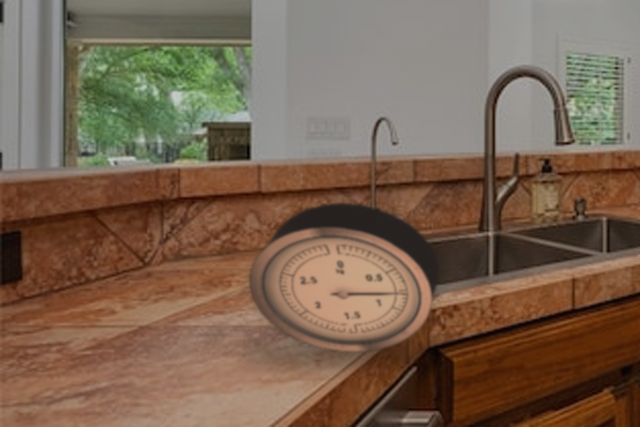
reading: value=0.75 unit=kg
